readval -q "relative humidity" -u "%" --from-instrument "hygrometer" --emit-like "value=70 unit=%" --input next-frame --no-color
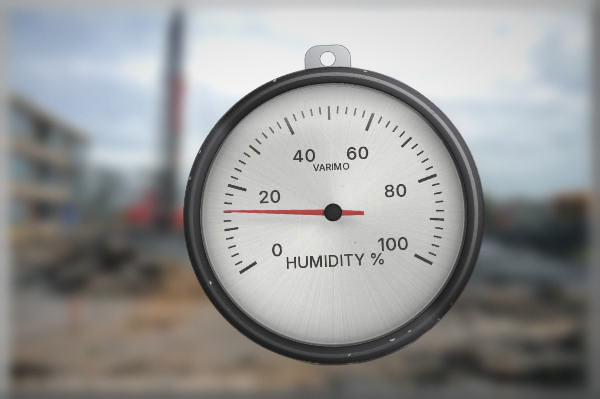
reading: value=14 unit=%
